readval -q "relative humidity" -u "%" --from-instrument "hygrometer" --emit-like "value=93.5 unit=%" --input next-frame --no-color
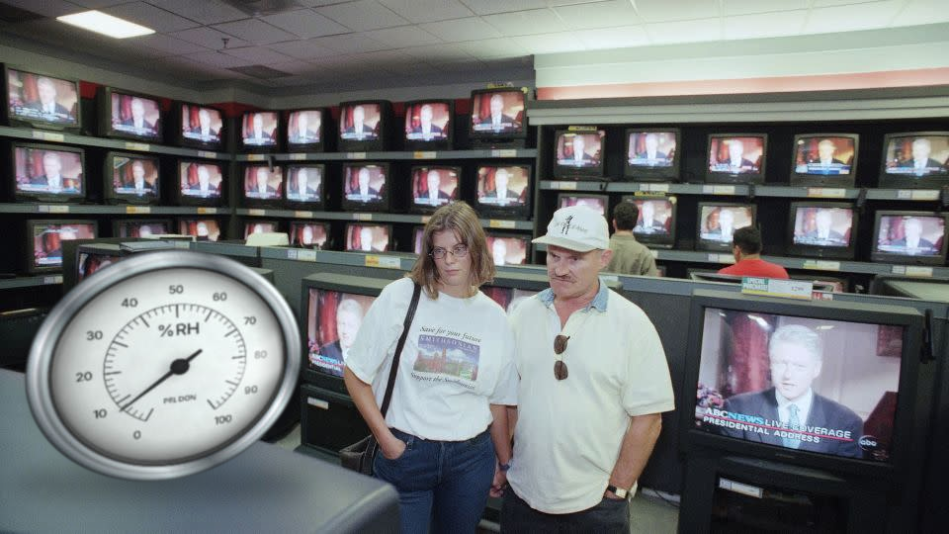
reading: value=8 unit=%
